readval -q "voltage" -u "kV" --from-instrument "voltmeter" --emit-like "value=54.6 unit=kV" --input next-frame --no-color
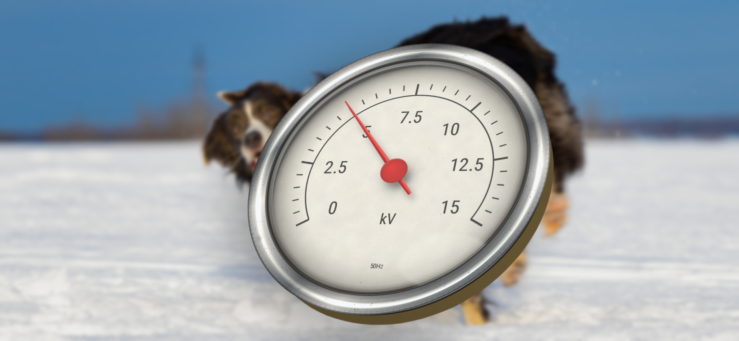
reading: value=5 unit=kV
